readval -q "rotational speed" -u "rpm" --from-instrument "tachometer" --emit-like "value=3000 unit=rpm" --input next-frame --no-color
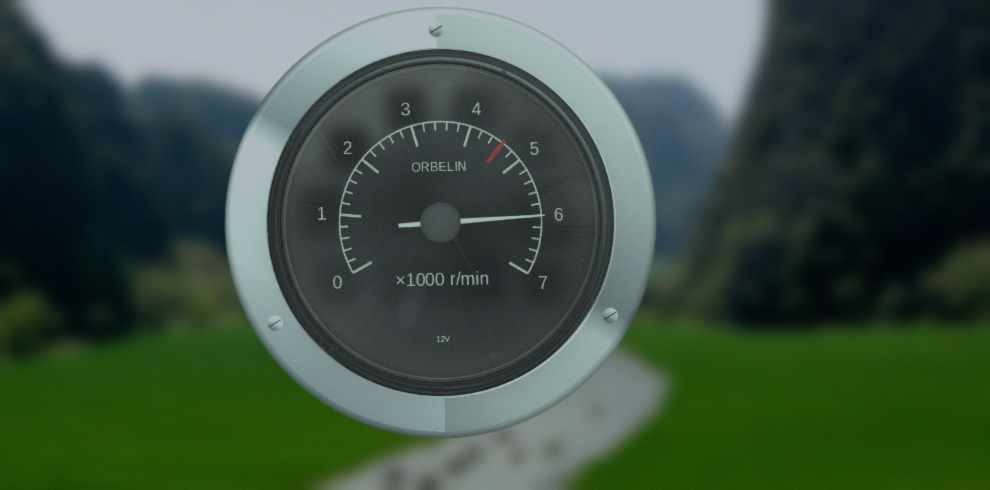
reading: value=6000 unit=rpm
